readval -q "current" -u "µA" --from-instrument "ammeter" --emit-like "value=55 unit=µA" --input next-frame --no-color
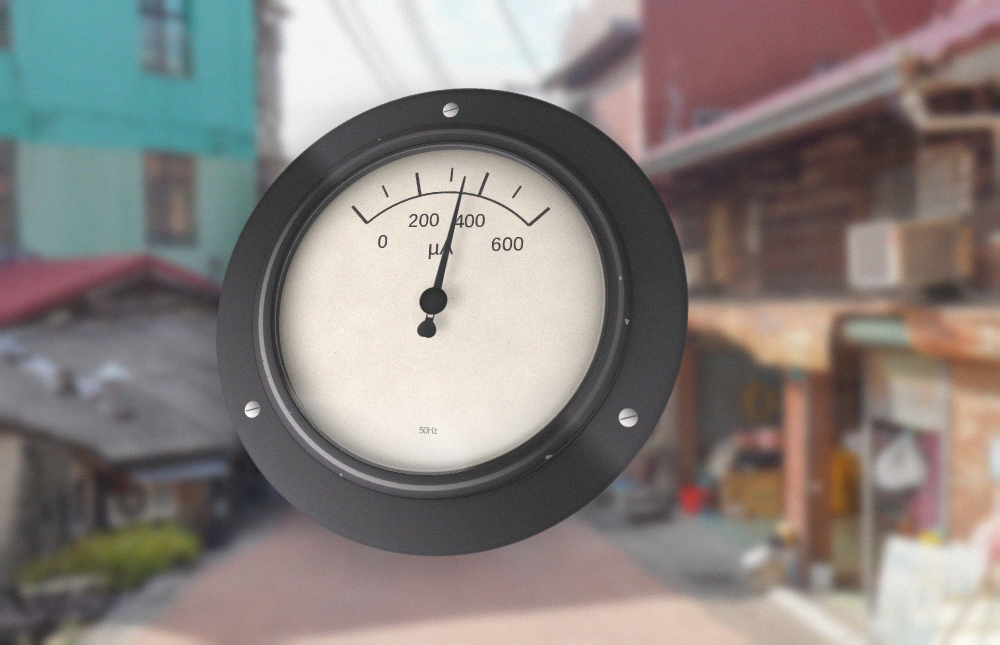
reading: value=350 unit=µA
